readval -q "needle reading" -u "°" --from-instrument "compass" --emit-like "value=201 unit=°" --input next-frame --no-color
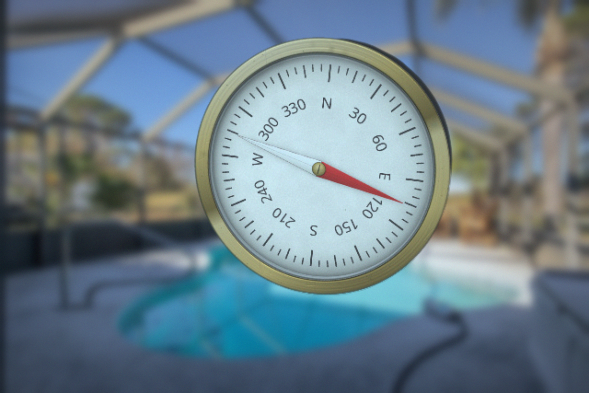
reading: value=105 unit=°
